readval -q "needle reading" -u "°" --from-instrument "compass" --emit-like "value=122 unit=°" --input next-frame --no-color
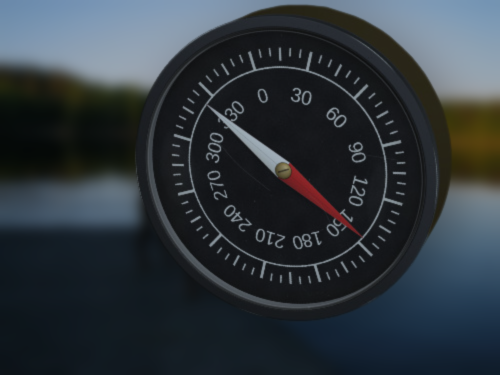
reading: value=145 unit=°
